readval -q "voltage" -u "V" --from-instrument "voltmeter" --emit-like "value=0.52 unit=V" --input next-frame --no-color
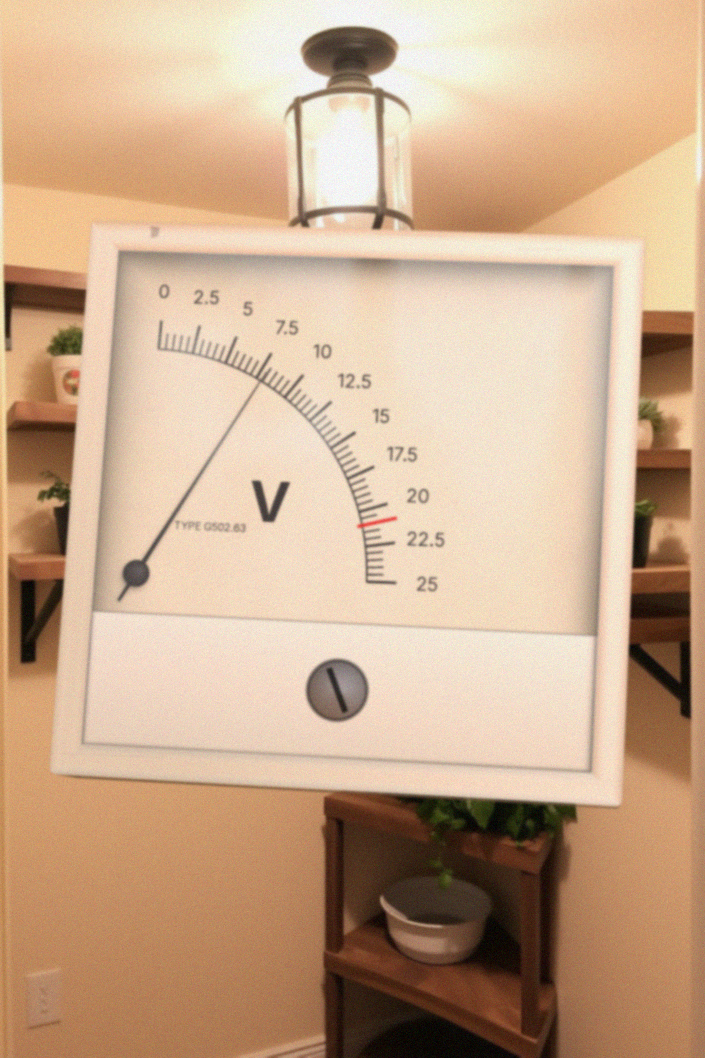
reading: value=8 unit=V
